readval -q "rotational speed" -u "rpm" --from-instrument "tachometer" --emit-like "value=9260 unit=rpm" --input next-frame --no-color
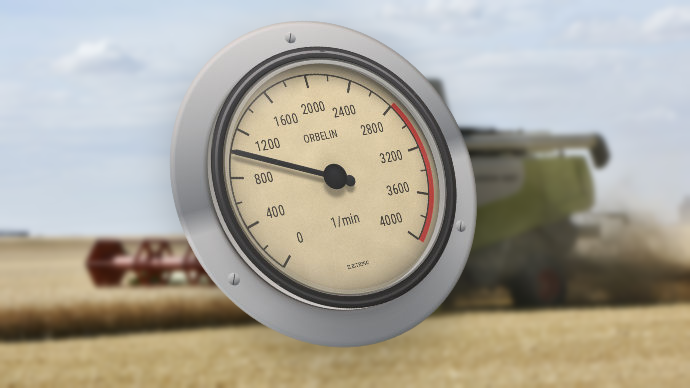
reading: value=1000 unit=rpm
